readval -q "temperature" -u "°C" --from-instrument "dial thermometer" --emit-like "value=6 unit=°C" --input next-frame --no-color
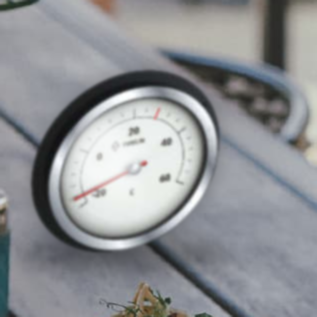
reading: value=-16 unit=°C
